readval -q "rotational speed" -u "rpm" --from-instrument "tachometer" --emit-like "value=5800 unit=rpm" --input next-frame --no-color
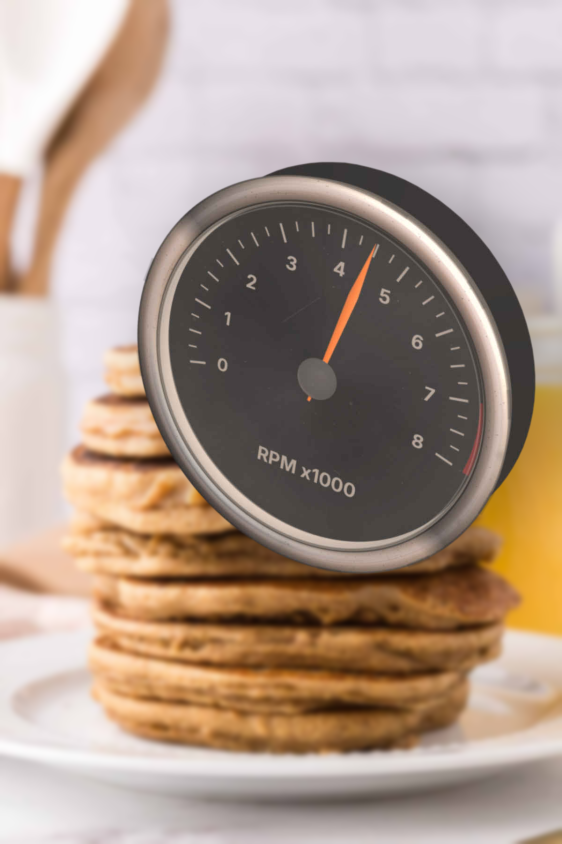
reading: value=4500 unit=rpm
